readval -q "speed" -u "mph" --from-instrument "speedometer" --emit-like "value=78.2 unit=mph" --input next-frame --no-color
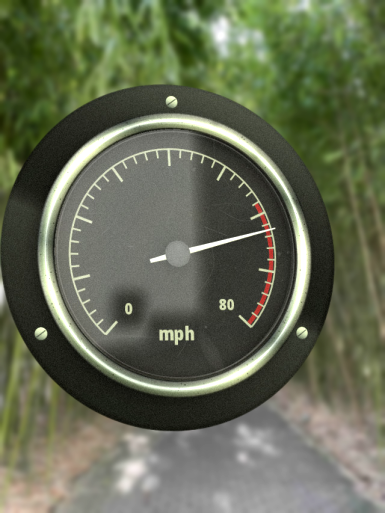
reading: value=63 unit=mph
